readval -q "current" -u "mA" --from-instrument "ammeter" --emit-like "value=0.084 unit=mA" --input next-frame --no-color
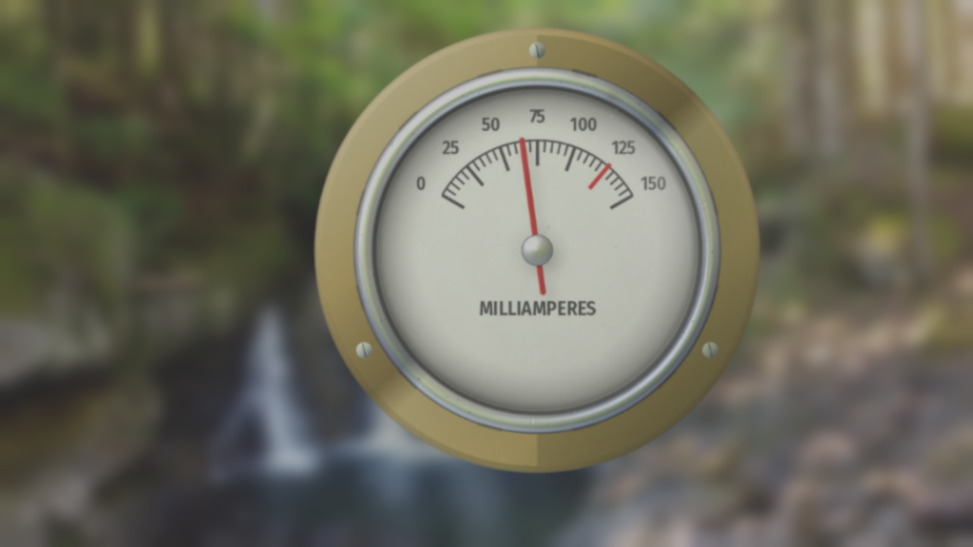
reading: value=65 unit=mA
